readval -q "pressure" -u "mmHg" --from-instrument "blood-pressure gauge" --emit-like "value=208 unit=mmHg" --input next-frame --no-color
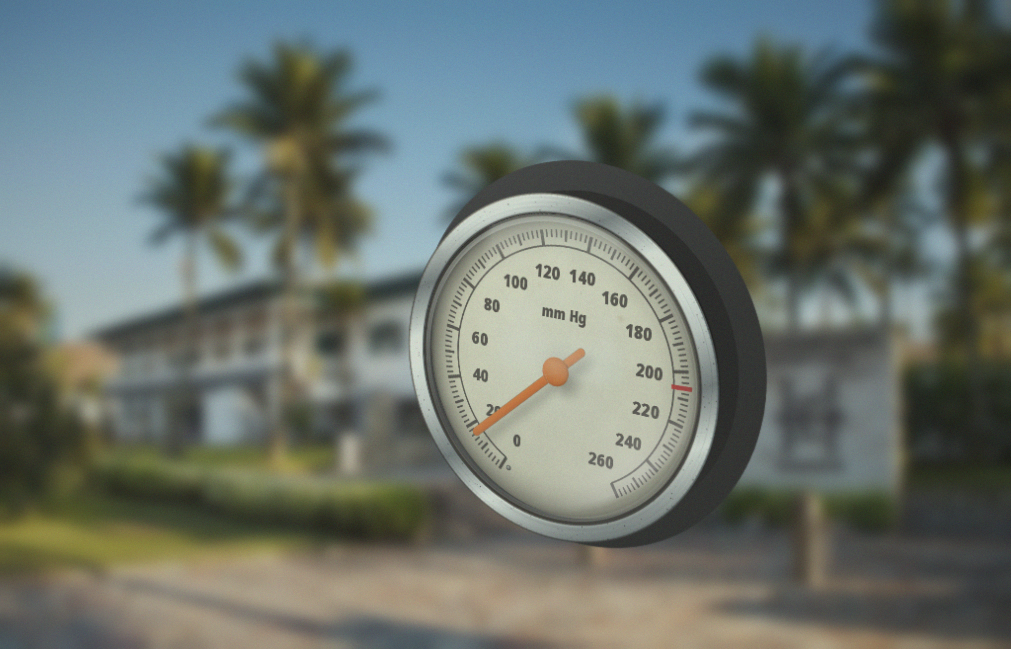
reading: value=16 unit=mmHg
